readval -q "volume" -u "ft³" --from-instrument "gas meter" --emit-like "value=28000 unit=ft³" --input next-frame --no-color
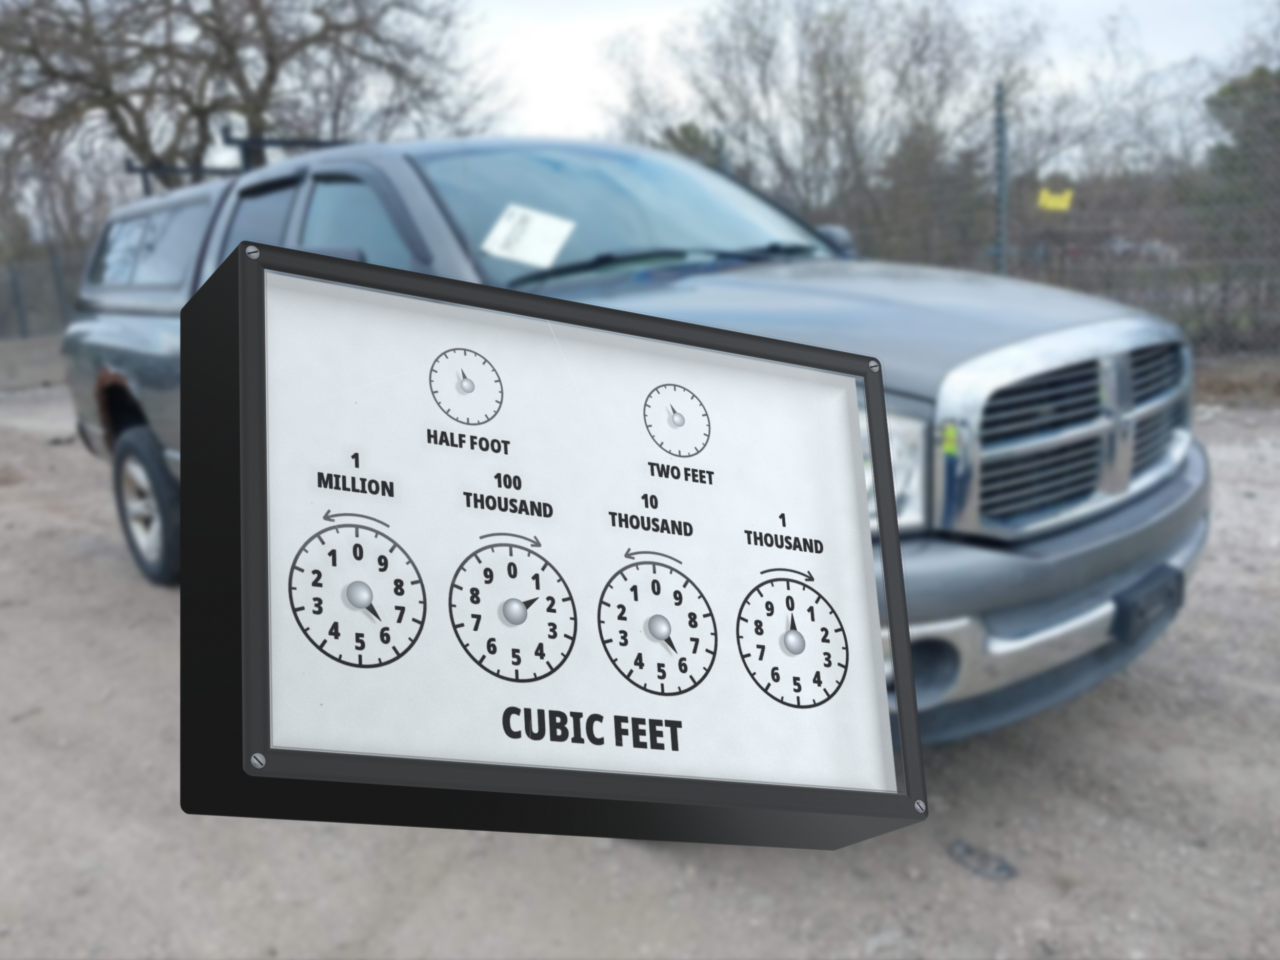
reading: value=616000 unit=ft³
